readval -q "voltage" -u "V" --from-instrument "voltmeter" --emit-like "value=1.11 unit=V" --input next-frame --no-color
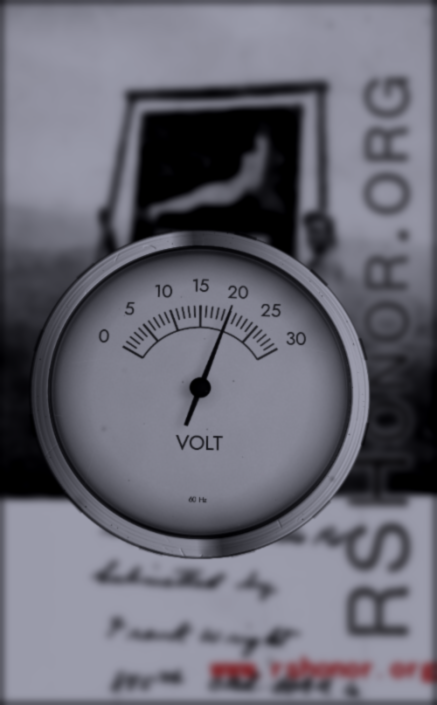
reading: value=20 unit=V
